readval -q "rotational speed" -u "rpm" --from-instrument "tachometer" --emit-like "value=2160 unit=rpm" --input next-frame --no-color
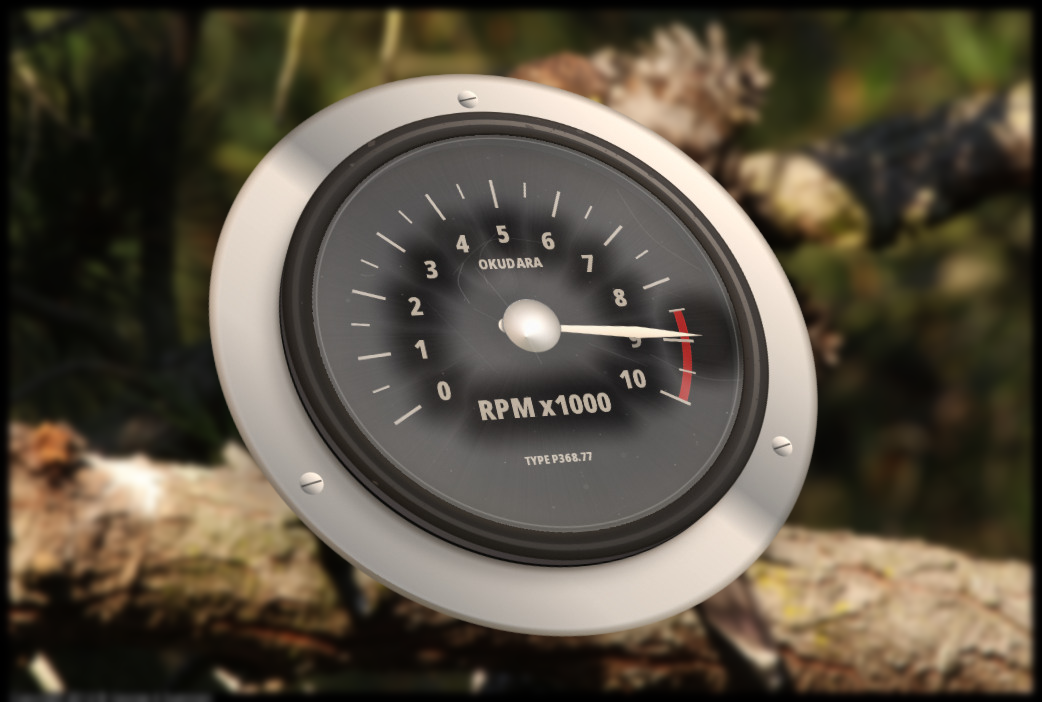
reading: value=9000 unit=rpm
